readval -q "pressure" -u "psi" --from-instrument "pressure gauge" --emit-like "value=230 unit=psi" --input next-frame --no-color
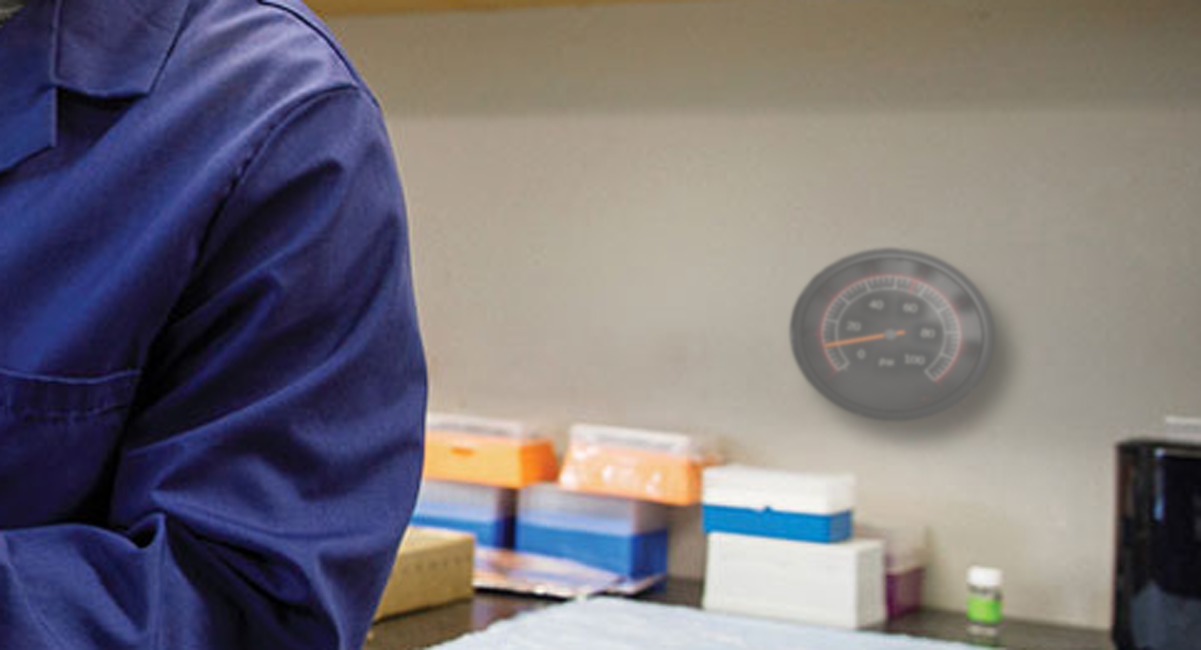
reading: value=10 unit=psi
